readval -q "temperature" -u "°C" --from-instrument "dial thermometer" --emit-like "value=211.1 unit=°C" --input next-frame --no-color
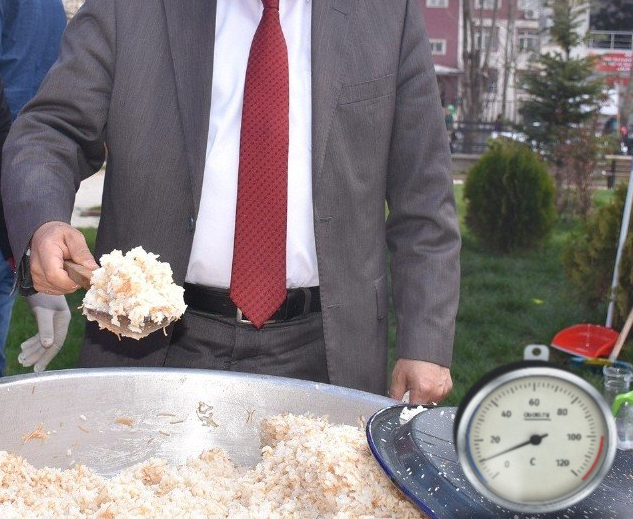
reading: value=10 unit=°C
